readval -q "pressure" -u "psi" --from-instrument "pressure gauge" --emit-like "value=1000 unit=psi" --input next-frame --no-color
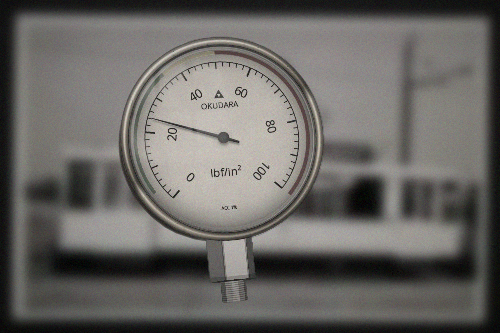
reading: value=24 unit=psi
